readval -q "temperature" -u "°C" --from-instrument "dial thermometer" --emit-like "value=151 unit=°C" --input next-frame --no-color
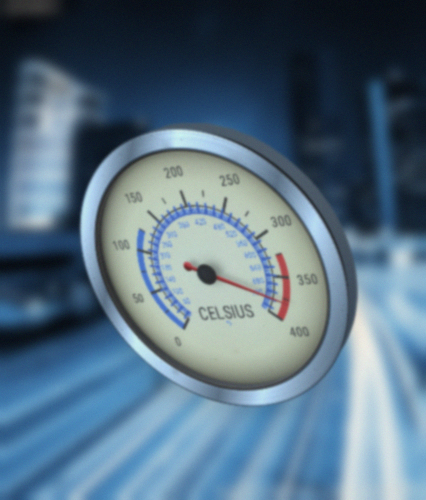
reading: value=375 unit=°C
